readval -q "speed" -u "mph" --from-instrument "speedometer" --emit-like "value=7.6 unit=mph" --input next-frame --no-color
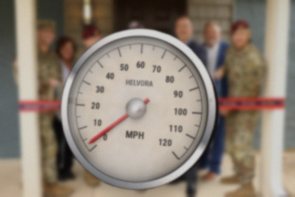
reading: value=2.5 unit=mph
